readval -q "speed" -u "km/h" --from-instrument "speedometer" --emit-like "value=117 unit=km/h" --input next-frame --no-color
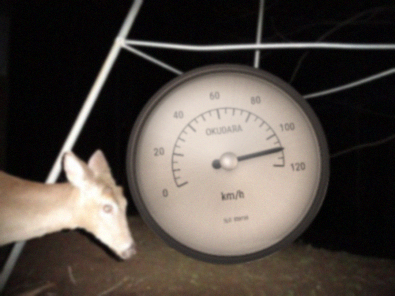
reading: value=110 unit=km/h
